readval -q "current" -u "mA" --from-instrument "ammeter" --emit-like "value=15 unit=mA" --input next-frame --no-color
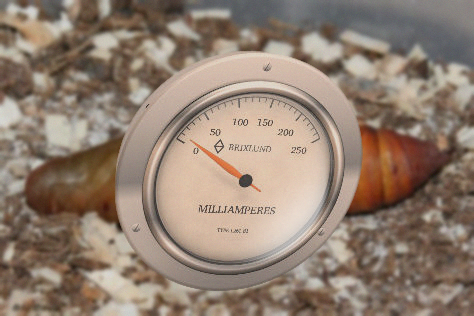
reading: value=10 unit=mA
